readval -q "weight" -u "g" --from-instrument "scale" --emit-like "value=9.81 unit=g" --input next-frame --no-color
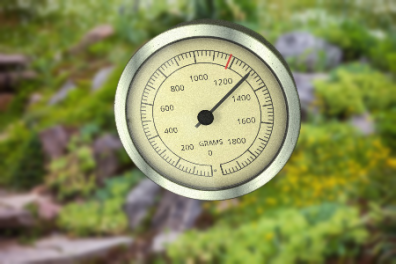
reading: value=1300 unit=g
